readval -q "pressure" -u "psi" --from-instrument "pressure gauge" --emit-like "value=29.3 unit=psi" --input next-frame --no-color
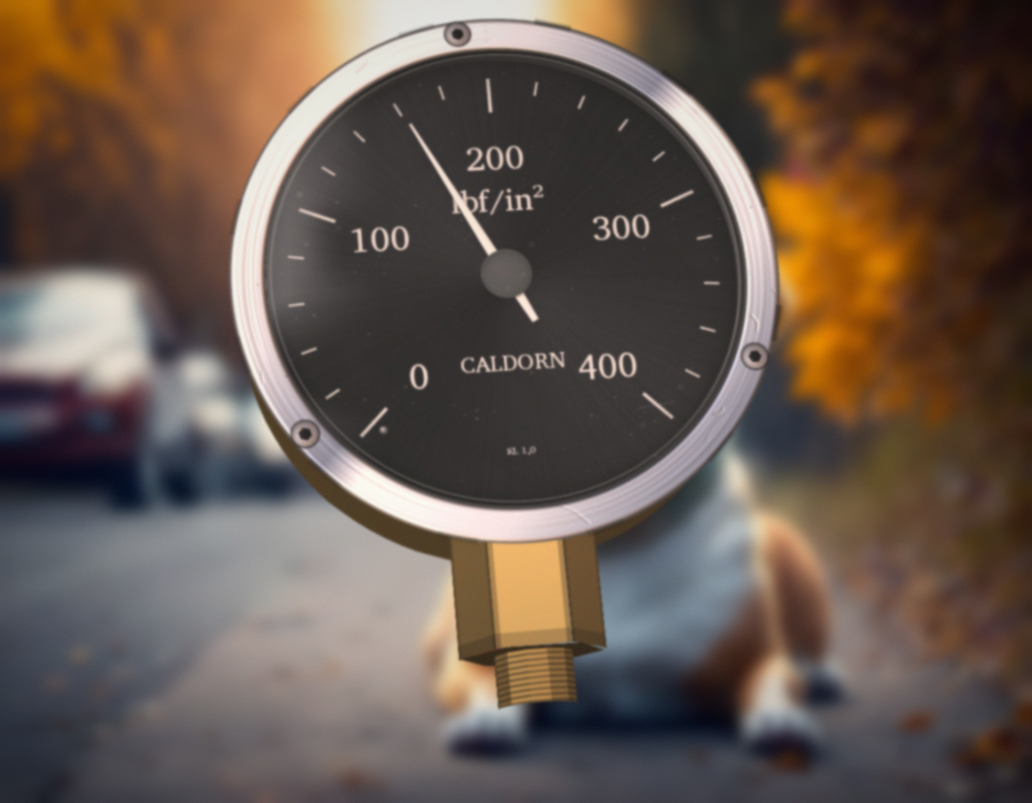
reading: value=160 unit=psi
